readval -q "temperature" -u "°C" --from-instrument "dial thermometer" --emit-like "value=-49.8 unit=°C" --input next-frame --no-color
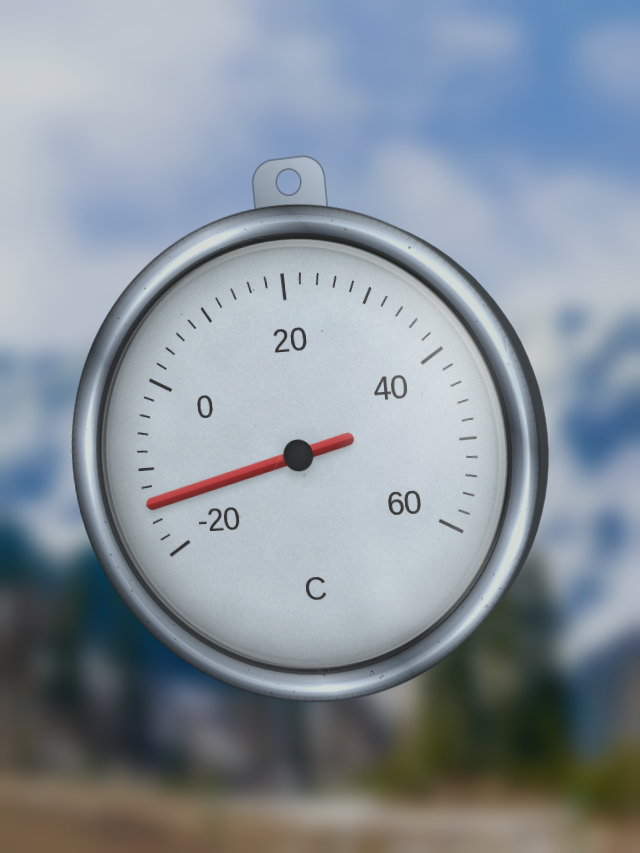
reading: value=-14 unit=°C
